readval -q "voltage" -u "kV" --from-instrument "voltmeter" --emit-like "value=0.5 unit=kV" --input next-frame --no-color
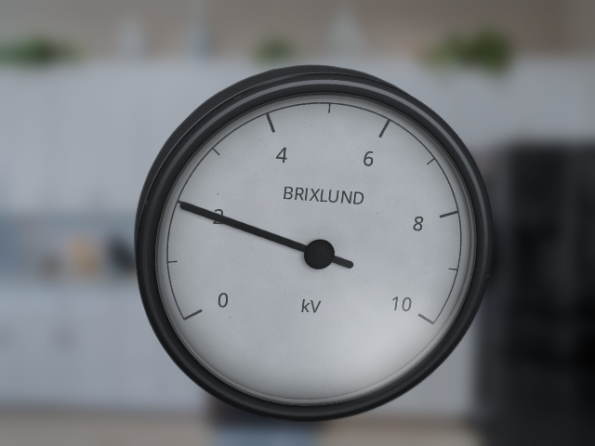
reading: value=2 unit=kV
